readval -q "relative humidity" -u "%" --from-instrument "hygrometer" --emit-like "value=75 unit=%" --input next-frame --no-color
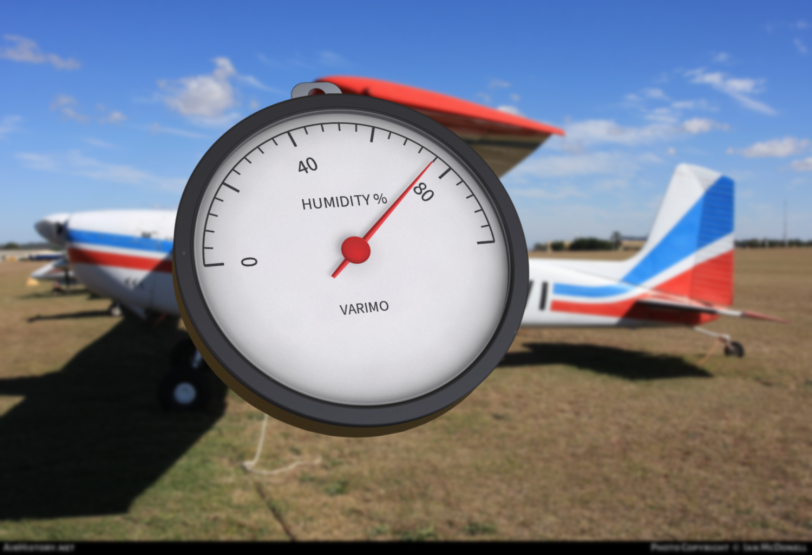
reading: value=76 unit=%
